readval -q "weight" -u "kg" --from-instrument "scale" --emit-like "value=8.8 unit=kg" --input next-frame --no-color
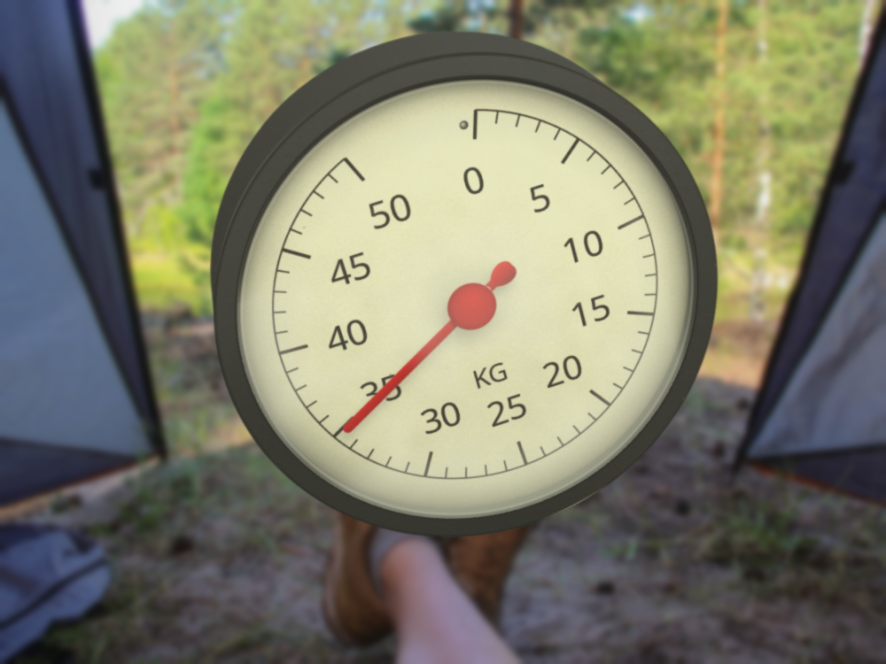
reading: value=35 unit=kg
